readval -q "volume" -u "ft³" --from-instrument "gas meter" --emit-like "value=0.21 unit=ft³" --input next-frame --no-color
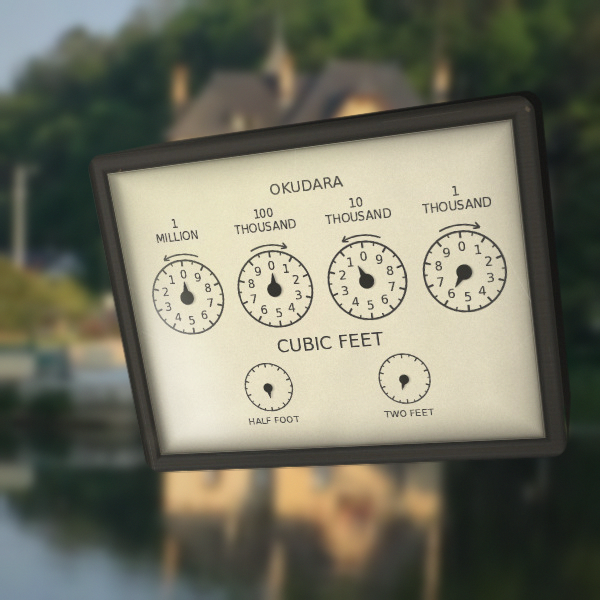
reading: value=600 unit=ft³
